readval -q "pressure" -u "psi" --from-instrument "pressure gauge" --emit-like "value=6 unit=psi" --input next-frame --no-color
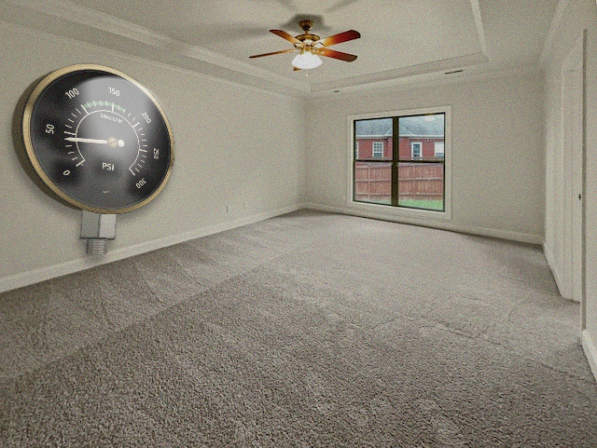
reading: value=40 unit=psi
